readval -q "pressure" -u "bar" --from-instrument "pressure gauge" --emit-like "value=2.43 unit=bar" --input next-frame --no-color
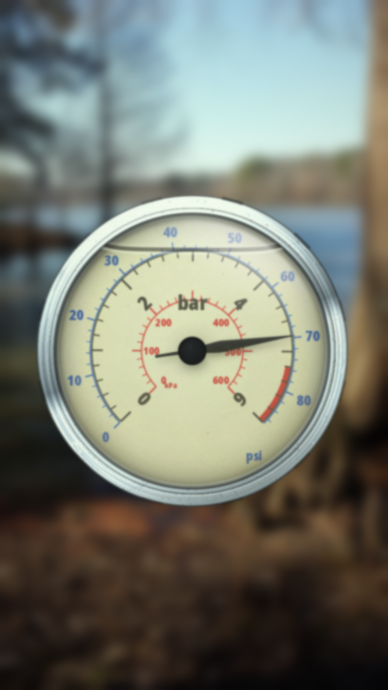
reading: value=4.8 unit=bar
